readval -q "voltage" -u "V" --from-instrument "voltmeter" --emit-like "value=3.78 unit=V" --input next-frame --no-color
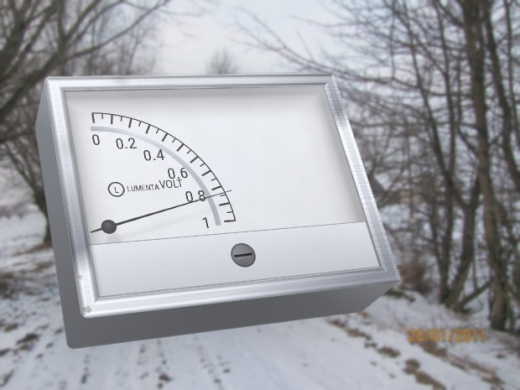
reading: value=0.85 unit=V
